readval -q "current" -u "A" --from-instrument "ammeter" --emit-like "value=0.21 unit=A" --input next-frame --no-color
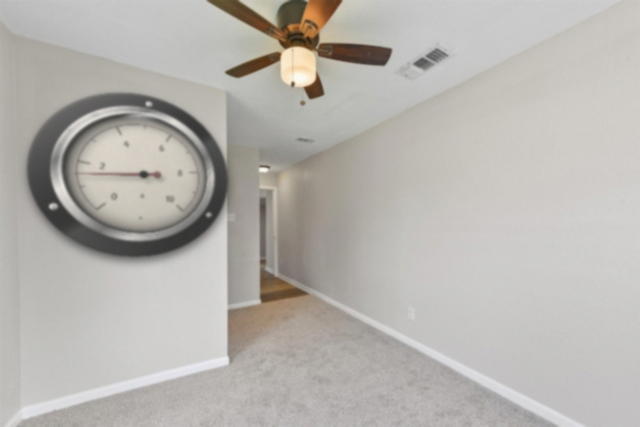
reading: value=1.5 unit=A
